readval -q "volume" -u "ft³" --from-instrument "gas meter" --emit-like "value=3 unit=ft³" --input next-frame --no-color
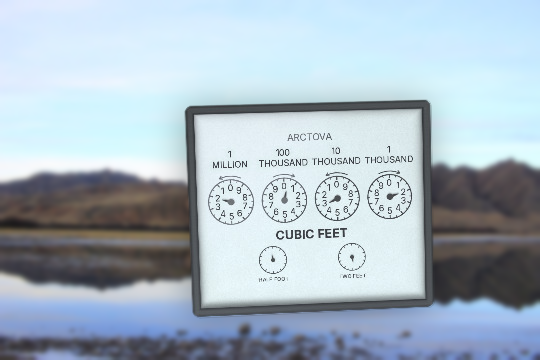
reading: value=203200 unit=ft³
